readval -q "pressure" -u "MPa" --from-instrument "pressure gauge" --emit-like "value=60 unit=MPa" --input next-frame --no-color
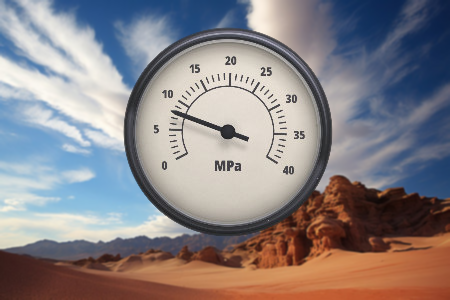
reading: value=8 unit=MPa
